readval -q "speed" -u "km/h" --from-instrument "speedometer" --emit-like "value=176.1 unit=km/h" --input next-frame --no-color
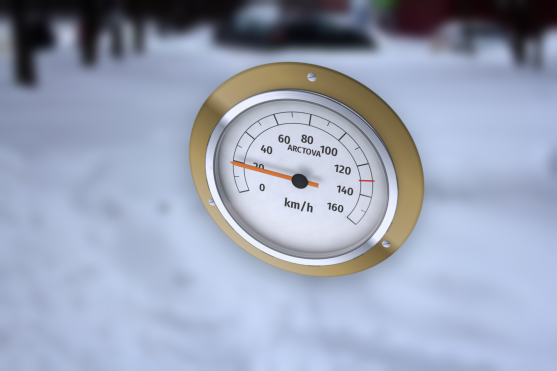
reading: value=20 unit=km/h
